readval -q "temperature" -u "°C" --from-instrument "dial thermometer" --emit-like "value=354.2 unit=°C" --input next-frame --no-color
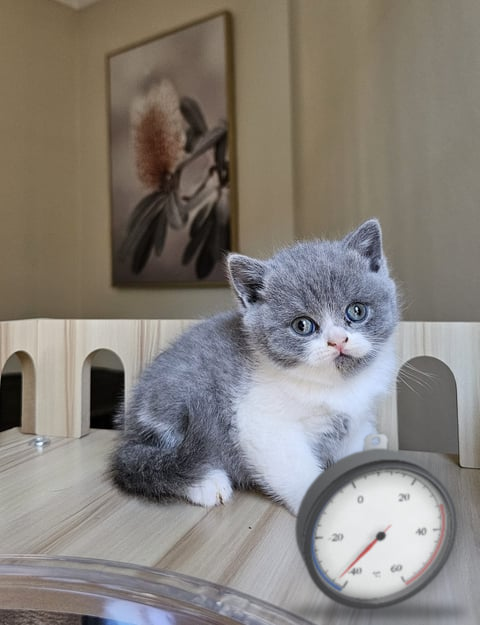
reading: value=-36 unit=°C
